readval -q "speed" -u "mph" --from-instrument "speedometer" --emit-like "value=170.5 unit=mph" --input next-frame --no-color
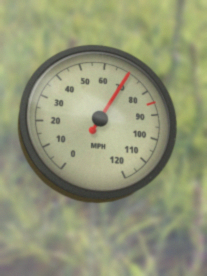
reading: value=70 unit=mph
